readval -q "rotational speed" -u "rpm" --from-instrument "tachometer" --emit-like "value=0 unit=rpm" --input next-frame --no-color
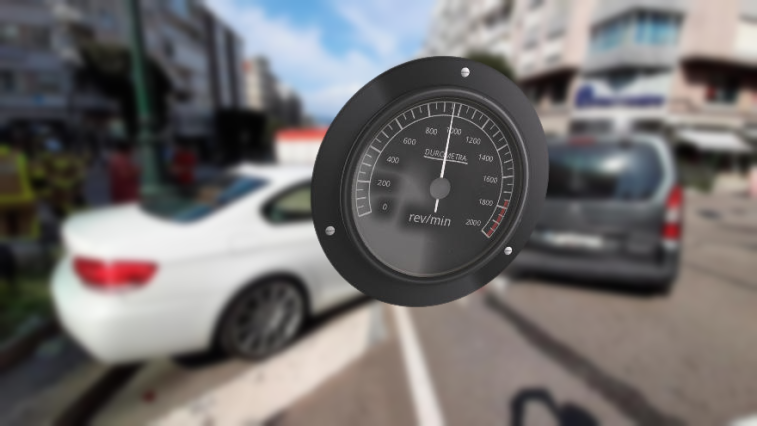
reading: value=950 unit=rpm
